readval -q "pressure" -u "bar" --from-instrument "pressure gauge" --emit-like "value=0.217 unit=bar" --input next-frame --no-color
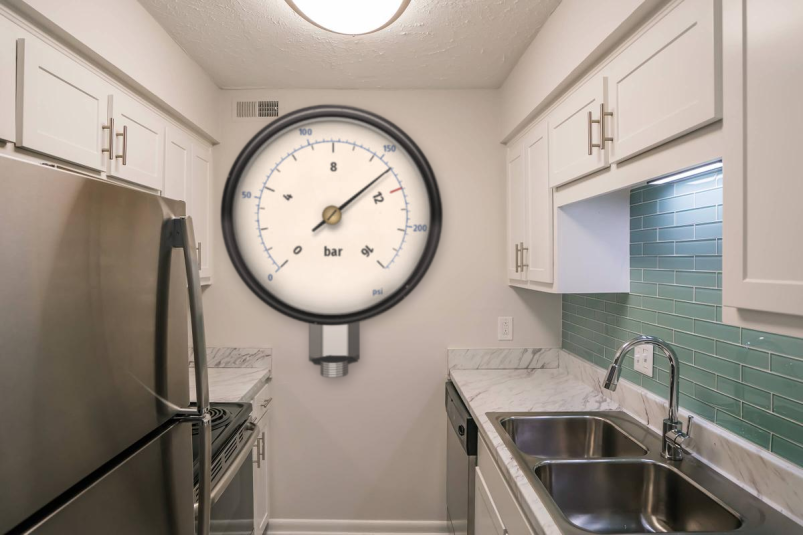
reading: value=11 unit=bar
